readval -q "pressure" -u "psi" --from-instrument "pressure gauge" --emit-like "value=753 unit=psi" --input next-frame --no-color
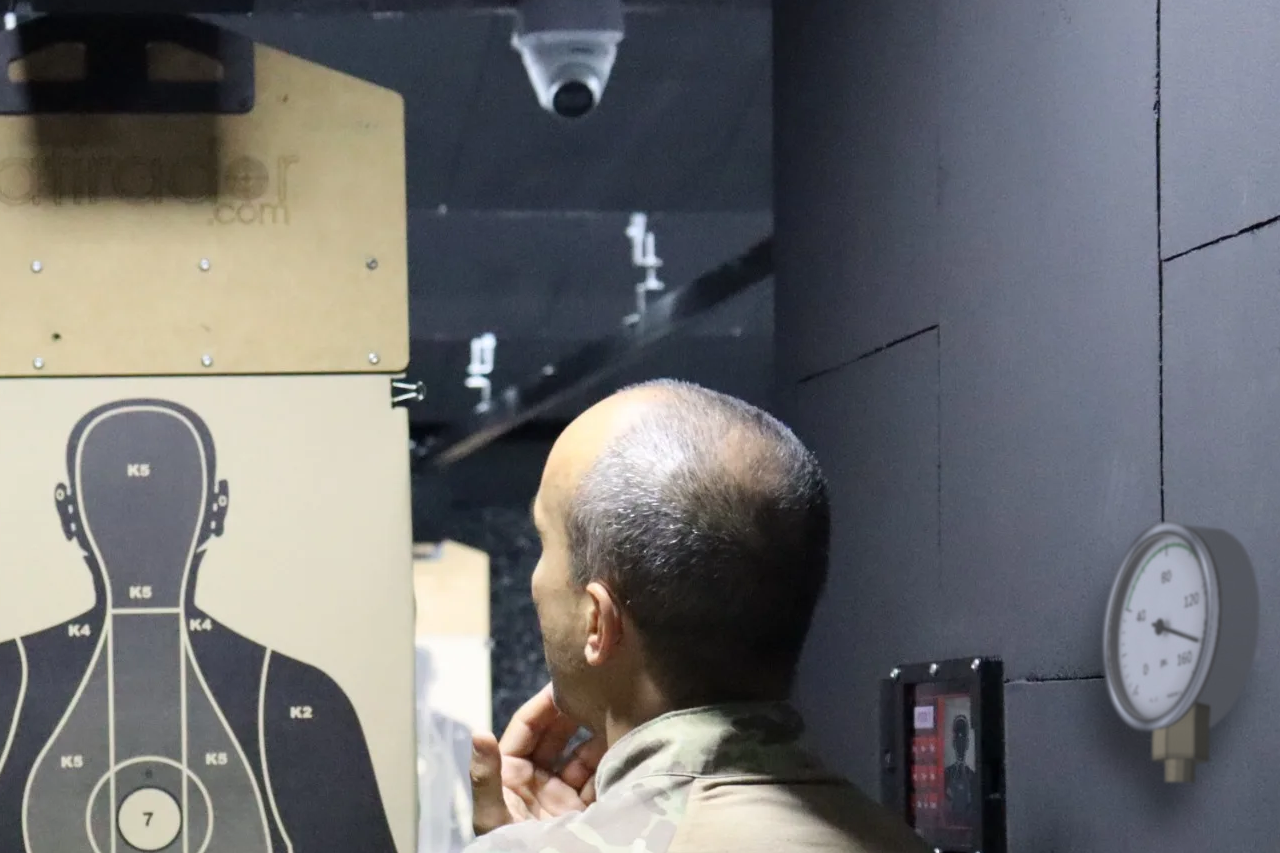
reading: value=145 unit=psi
